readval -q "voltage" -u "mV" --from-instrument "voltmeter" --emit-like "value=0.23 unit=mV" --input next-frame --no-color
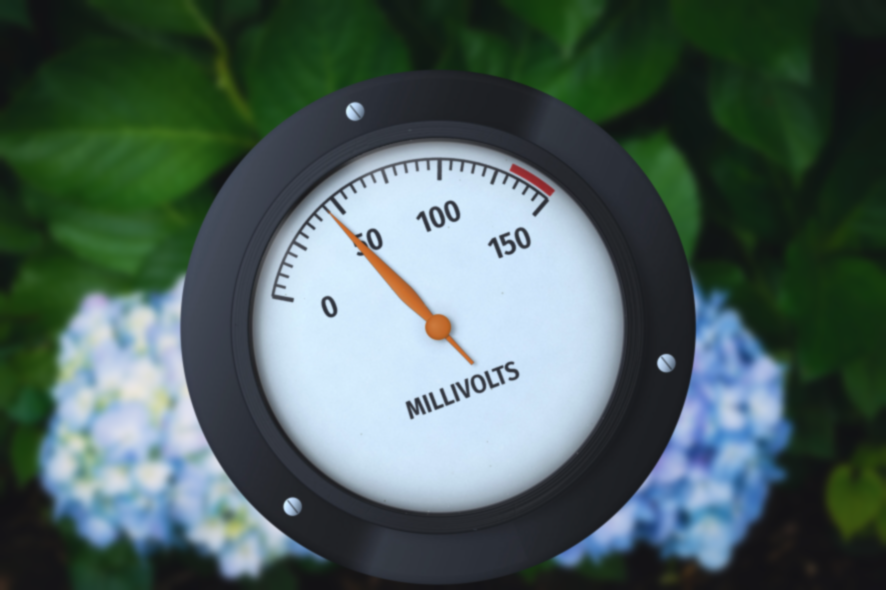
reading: value=45 unit=mV
